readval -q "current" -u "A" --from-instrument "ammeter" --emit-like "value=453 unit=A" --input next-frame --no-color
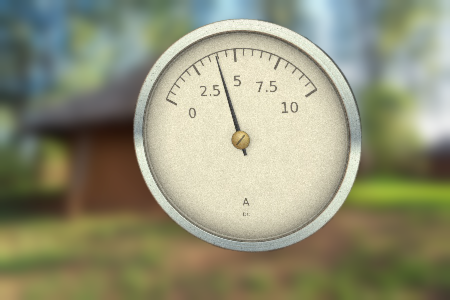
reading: value=4 unit=A
